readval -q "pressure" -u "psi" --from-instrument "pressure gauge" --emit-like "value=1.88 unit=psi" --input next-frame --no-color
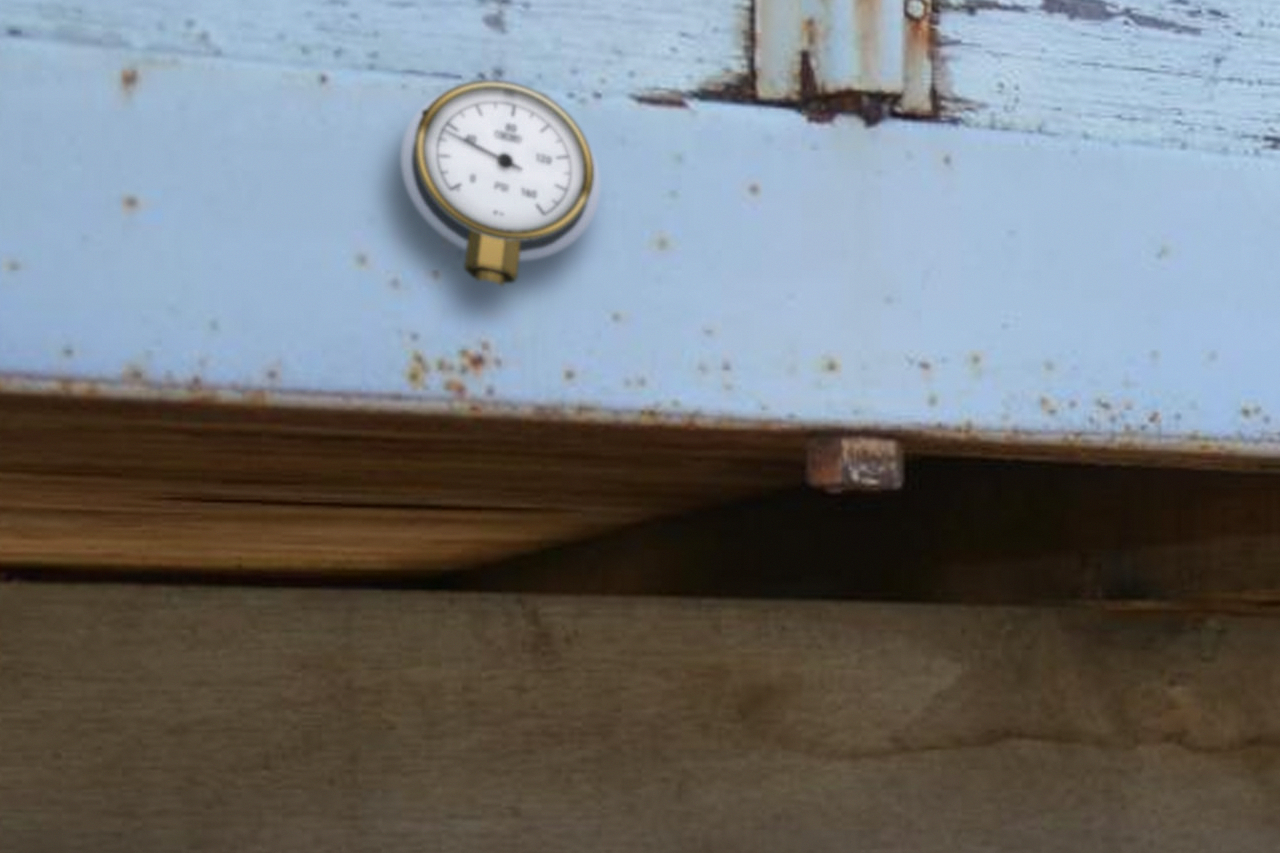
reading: value=35 unit=psi
